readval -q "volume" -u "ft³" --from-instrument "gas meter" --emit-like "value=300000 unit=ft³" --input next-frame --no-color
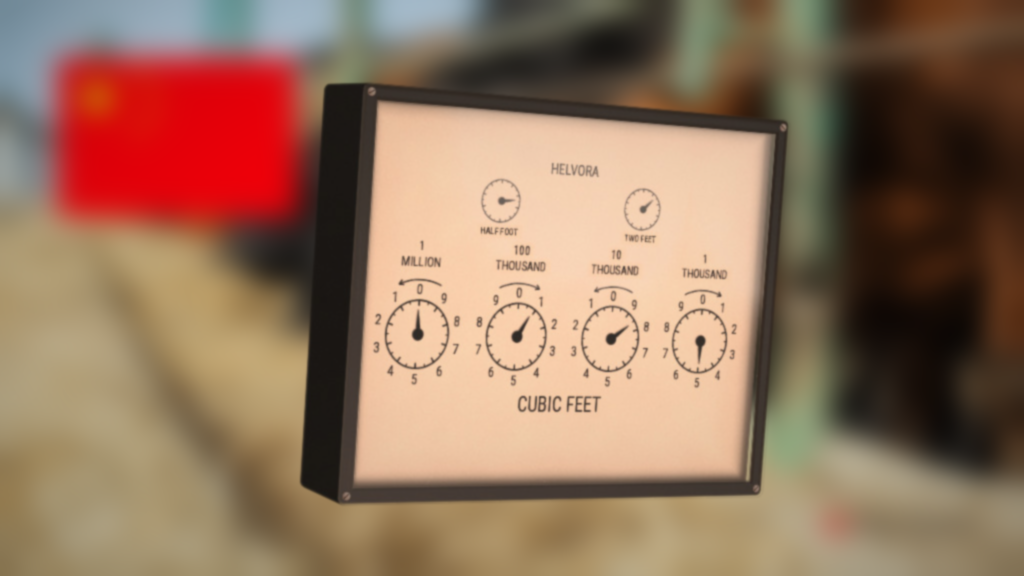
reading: value=8500 unit=ft³
